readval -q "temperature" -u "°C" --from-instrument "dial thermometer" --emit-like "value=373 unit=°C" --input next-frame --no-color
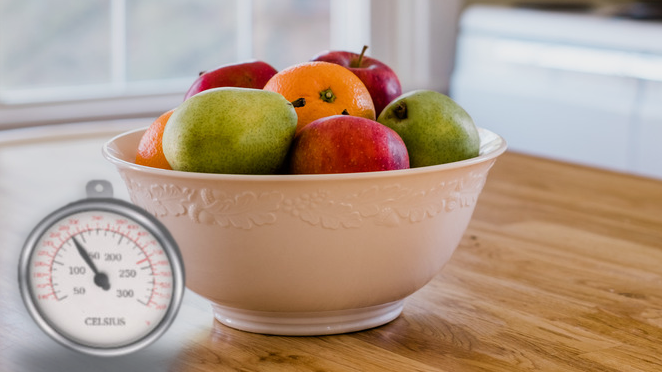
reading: value=140 unit=°C
